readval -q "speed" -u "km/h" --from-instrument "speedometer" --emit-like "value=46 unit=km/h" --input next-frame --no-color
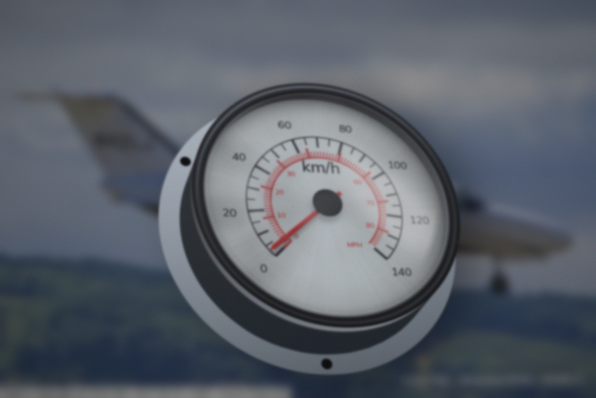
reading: value=2.5 unit=km/h
